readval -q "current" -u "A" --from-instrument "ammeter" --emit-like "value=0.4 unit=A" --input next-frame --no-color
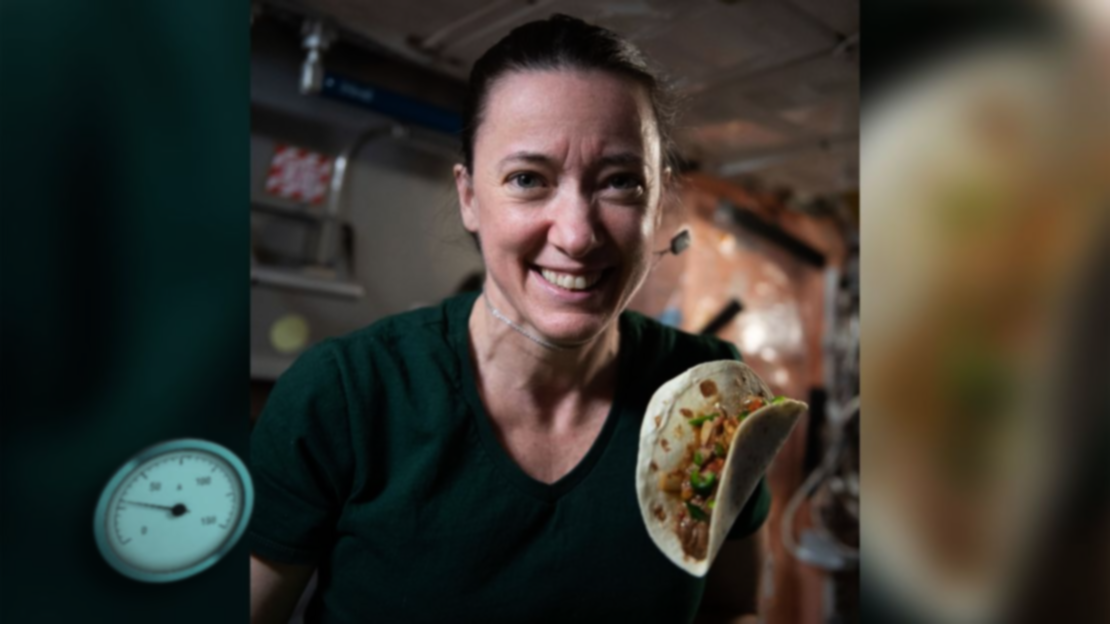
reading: value=30 unit=A
